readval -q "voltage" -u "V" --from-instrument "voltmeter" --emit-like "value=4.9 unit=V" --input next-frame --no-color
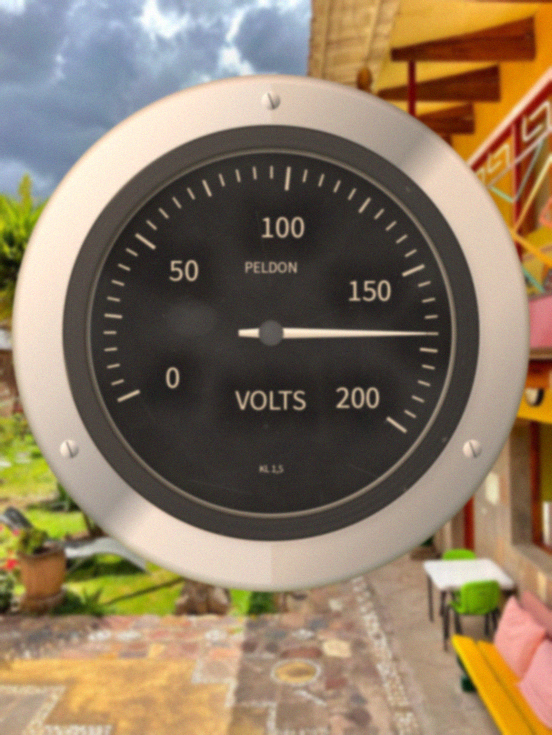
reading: value=170 unit=V
